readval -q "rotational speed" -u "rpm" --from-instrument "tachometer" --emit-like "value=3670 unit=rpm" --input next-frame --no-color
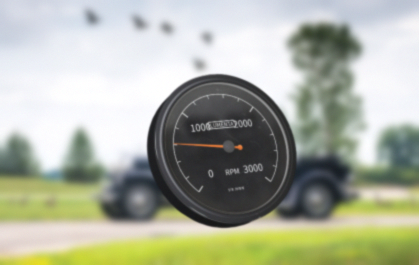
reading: value=600 unit=rpm
